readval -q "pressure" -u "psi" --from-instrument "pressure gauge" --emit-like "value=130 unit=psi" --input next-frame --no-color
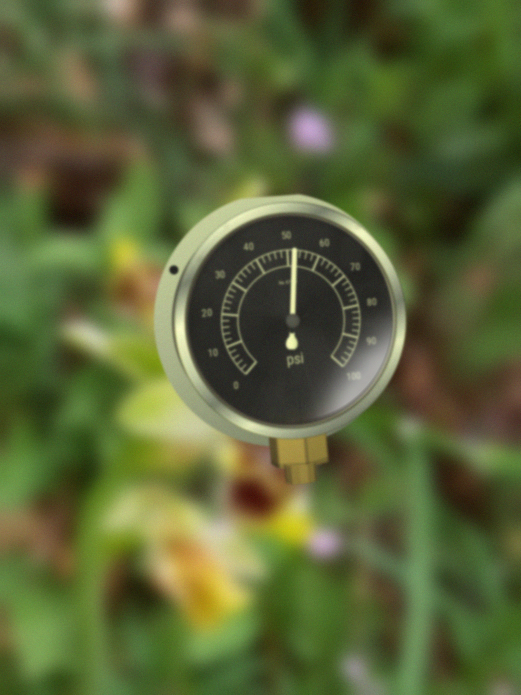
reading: value=52 unit=psi
